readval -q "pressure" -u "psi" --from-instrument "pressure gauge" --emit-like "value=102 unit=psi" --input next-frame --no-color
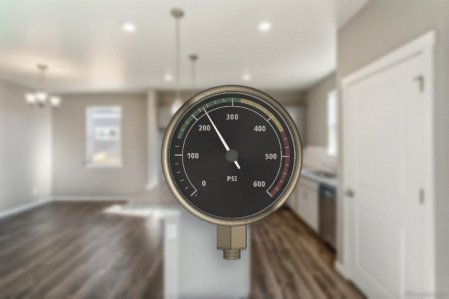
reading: value=230 unit=psi
